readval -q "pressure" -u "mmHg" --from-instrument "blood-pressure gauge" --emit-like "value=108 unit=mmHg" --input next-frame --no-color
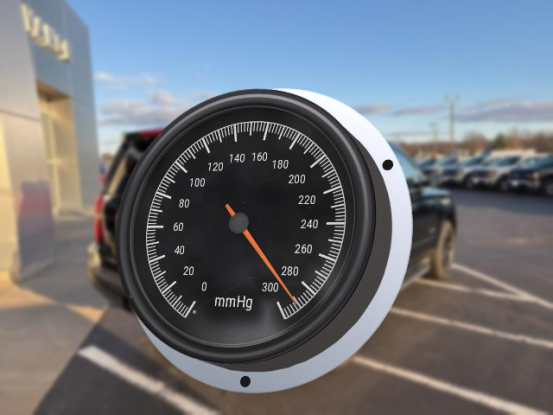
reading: value=290 unit=mmHg
